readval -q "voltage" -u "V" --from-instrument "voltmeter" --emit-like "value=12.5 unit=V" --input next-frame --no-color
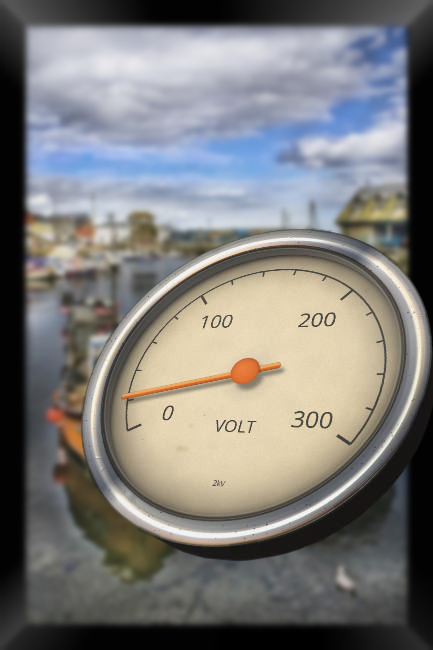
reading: value=20 unit=V
